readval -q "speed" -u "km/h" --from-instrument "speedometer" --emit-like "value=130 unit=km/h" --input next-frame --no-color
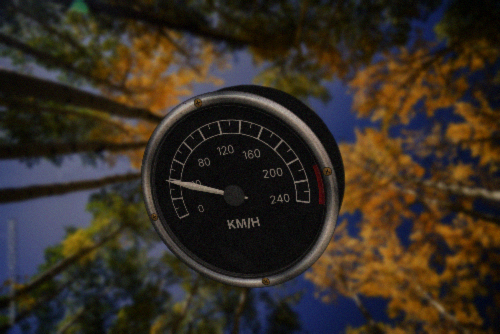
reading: value=40 unit=km/h
